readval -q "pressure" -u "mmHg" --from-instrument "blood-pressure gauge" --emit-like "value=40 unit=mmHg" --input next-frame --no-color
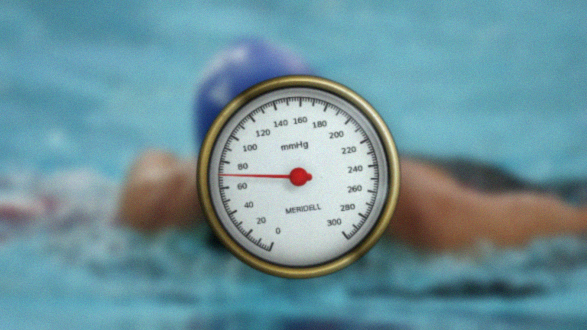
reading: value=70 unit=mmHg
